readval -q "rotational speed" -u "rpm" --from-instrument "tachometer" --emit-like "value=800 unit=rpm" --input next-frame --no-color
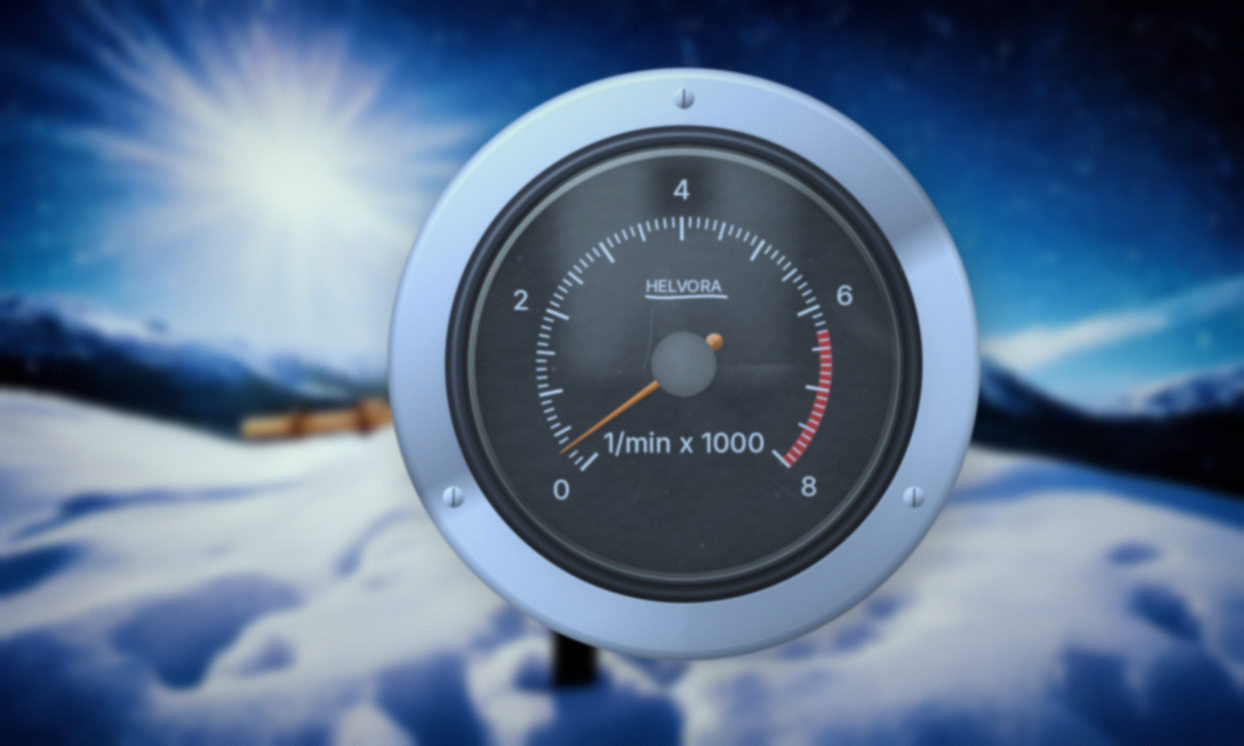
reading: value=300 unit=rpm
